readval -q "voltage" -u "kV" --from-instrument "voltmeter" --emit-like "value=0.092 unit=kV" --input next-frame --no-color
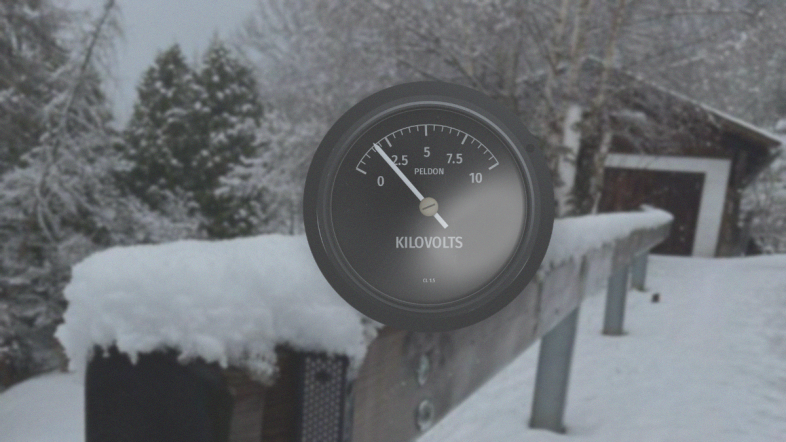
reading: value=1.75 unit=kV
